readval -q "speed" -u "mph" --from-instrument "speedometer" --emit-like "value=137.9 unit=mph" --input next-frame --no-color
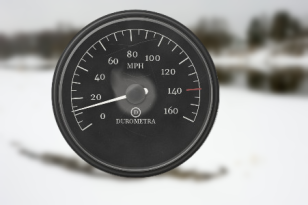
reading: value=12.5 unit=mph
